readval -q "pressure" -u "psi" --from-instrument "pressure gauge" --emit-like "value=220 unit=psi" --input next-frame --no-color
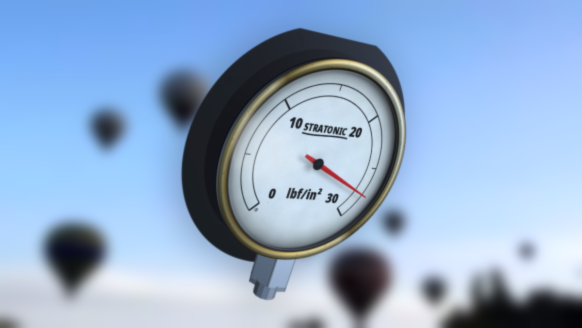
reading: value=27.5 unit=psi
